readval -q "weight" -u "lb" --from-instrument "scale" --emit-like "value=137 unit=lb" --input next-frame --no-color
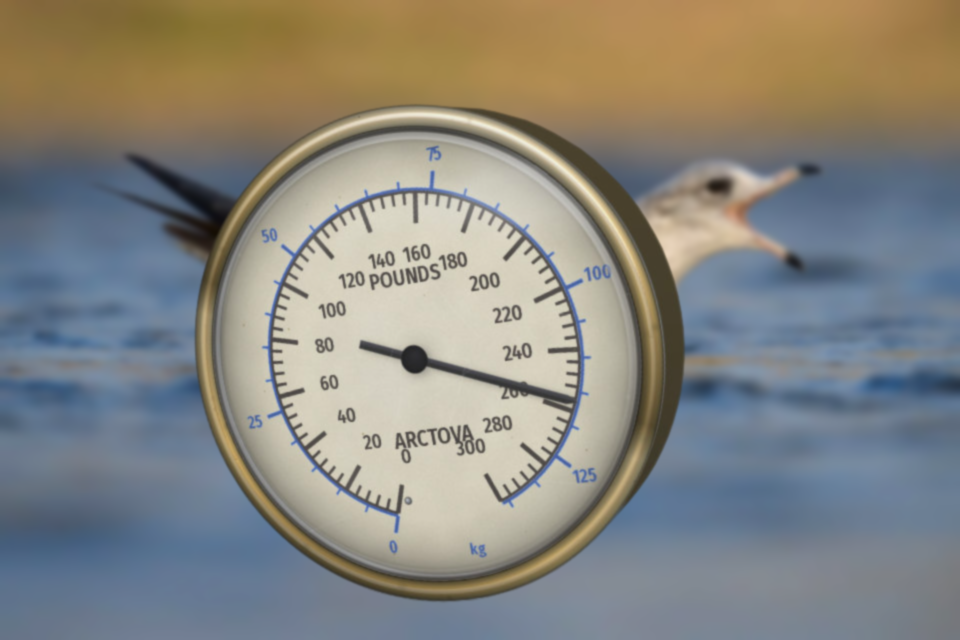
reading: value=256 unit=lb
